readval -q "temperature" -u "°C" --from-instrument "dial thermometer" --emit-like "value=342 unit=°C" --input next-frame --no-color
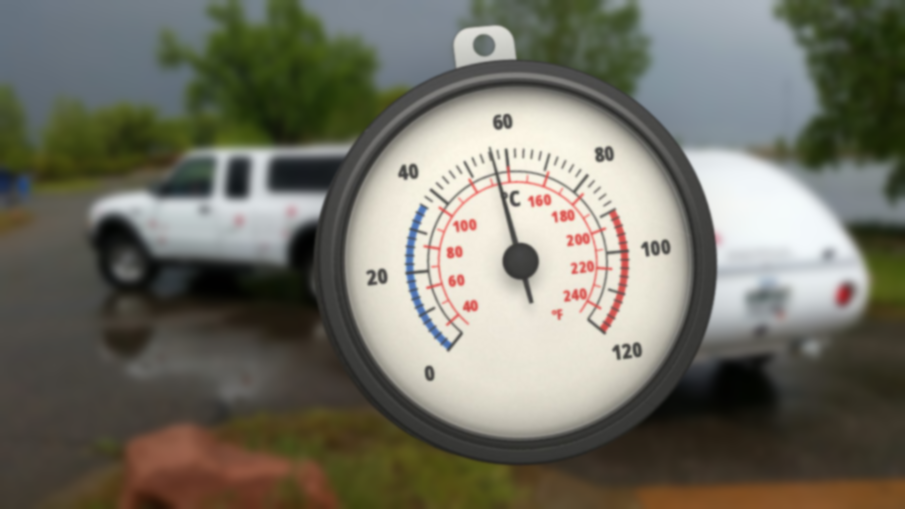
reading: value=56 unit=°C
